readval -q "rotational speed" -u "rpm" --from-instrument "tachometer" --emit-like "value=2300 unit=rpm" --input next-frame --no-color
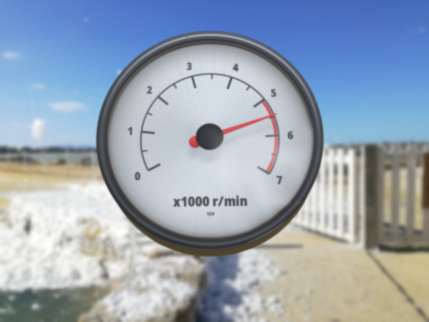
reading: value=5500 unit=rpm
